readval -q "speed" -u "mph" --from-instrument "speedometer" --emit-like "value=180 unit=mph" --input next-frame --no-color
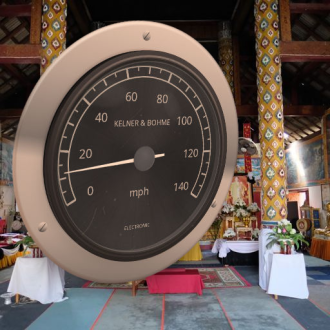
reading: value=12.5 unit=mph
